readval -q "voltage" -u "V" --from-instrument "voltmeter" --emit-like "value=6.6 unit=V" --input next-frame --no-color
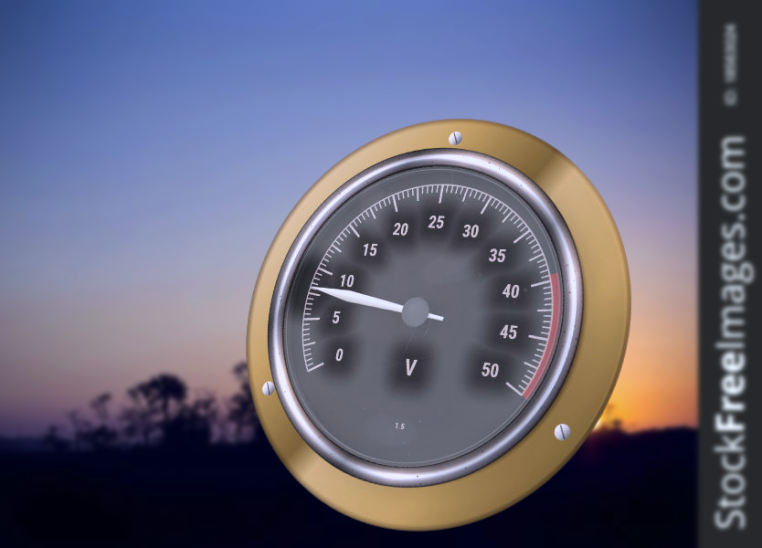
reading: value=8 unit=V
